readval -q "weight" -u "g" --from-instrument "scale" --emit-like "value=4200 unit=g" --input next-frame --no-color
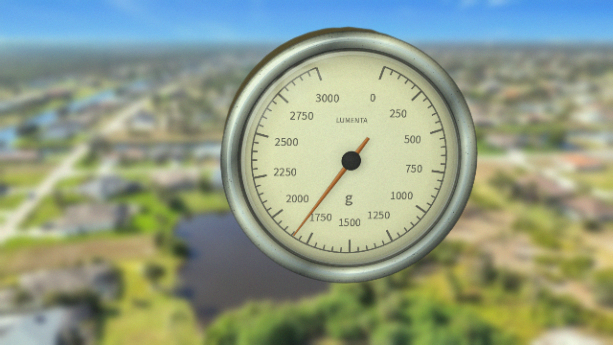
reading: value=1850 unit=g
